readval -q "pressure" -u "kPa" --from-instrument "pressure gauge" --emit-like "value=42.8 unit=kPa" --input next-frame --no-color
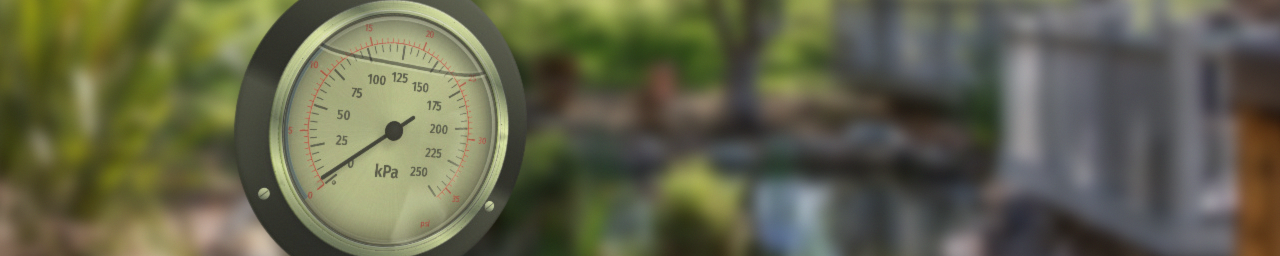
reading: value=5 unit=kPa
